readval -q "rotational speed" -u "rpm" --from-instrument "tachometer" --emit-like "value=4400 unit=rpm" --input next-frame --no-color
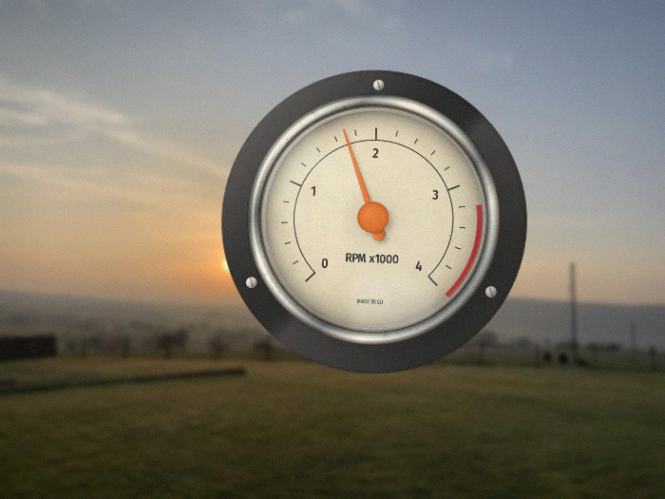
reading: value=1700 unit=rpm
